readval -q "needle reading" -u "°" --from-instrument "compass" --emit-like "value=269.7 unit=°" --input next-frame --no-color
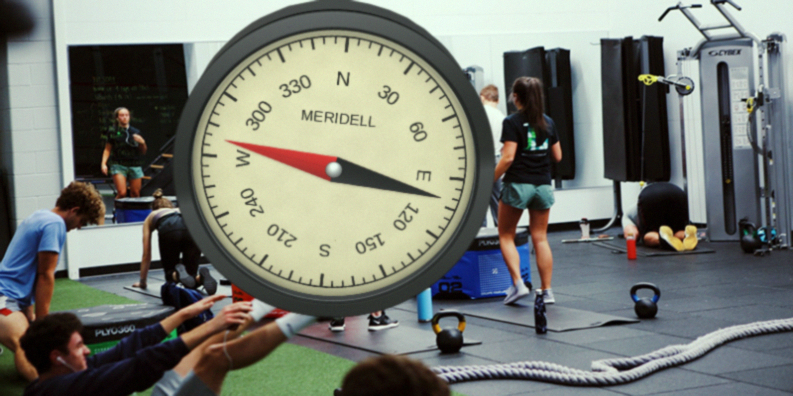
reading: value=280 unit=°
